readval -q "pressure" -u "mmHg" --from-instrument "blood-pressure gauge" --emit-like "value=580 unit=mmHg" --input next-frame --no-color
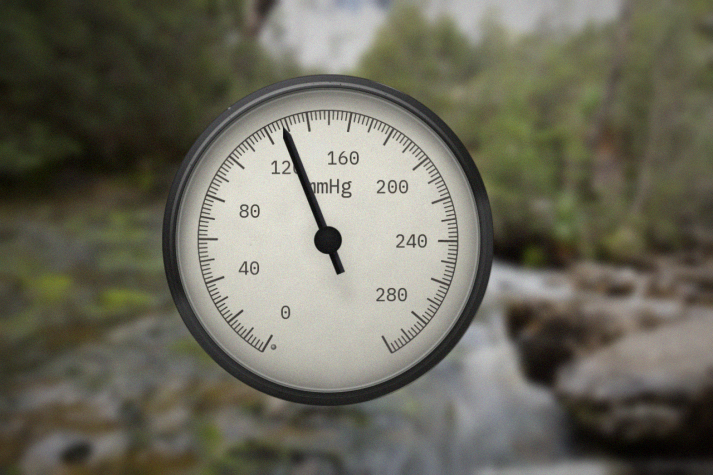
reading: value=128 unit=mmHg
